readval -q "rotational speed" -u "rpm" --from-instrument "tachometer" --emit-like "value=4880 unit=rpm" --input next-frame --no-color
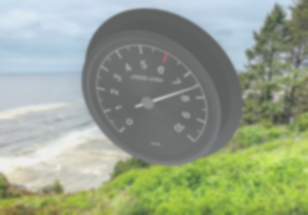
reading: value=7500 unit=rpm
